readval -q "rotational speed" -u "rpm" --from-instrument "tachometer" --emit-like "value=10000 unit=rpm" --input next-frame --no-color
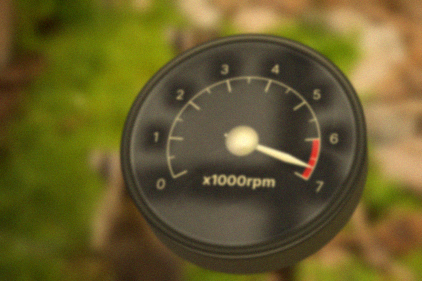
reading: value=6750 unit=rpm
